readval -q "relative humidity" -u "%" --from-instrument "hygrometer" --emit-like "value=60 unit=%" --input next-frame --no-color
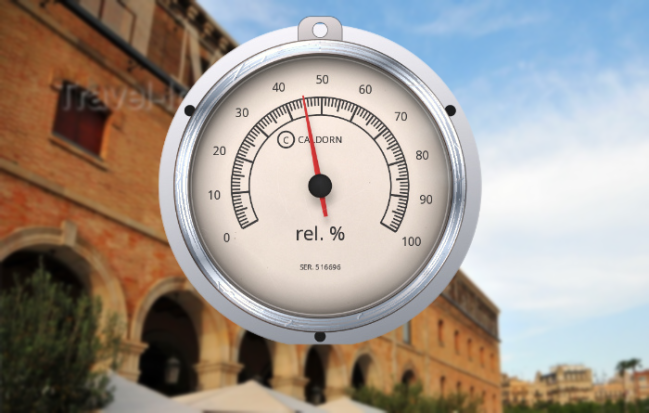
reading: value=45 unit=%
